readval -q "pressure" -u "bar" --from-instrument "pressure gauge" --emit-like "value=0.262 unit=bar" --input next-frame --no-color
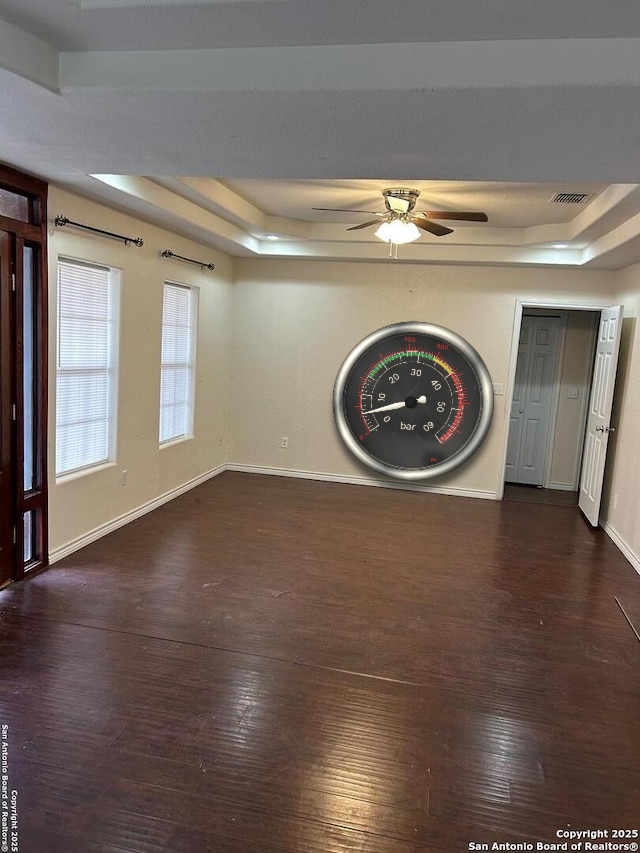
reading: value=5 unit=bar
